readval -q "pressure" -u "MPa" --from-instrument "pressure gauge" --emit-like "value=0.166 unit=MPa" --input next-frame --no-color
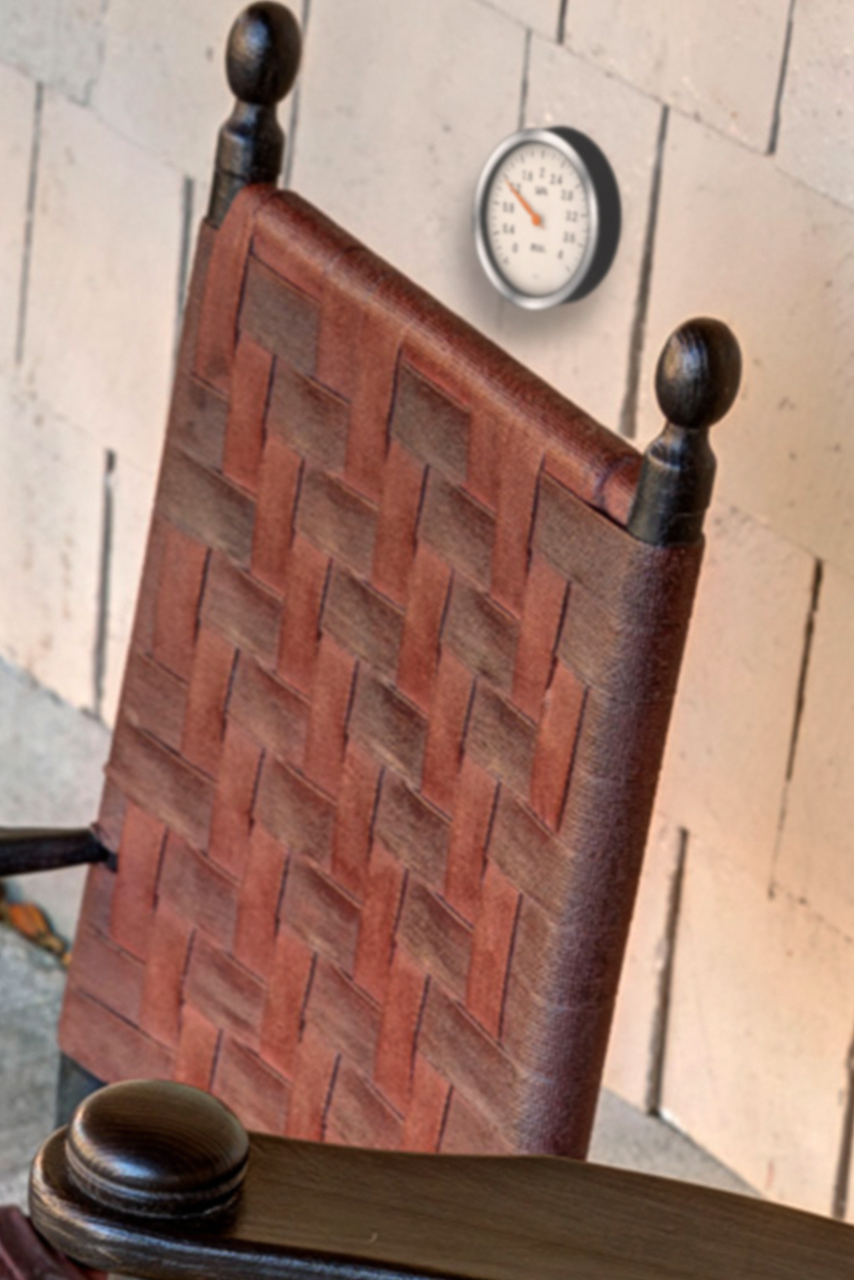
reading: value=1.2 unit=MPa
